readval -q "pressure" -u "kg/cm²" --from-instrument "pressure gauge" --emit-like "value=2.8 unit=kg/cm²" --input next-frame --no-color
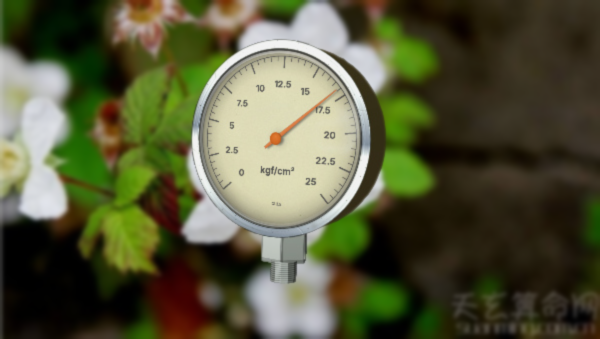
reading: value=17 unit=kg/cm²
